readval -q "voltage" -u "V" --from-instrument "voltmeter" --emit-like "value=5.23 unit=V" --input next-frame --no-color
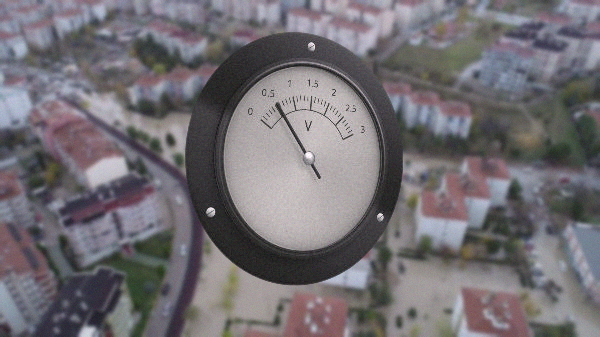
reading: value=0.5 unit=V
